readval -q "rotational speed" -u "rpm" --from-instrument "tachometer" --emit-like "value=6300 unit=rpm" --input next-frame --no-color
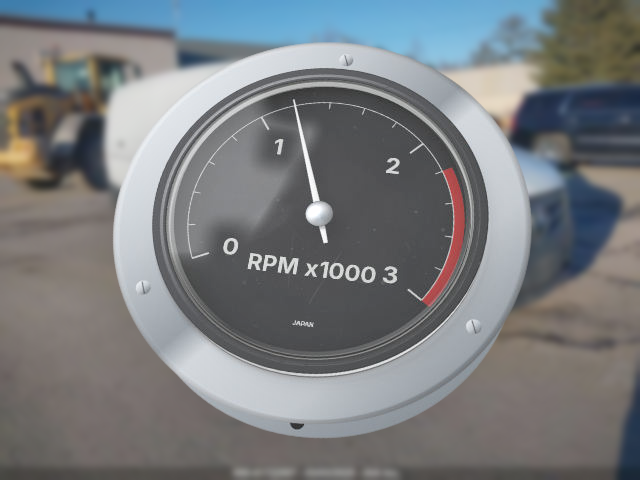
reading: value=1200 unit=rpm
